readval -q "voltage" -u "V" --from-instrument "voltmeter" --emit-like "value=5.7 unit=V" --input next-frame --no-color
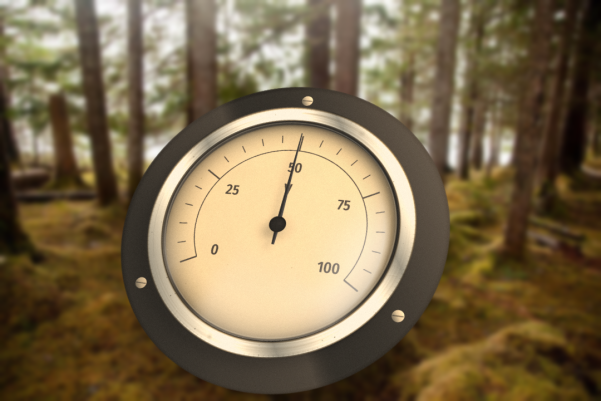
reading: value=50 unit=V
